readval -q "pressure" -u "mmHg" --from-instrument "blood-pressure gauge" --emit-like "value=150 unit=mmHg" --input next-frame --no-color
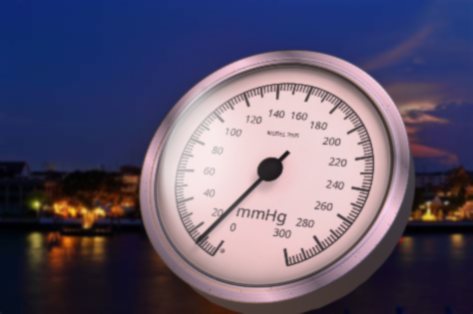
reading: value=10 unit=mmHg
